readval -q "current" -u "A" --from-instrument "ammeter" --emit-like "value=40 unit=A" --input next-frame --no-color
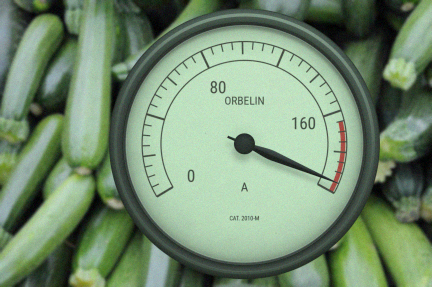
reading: value=195 unit=A
